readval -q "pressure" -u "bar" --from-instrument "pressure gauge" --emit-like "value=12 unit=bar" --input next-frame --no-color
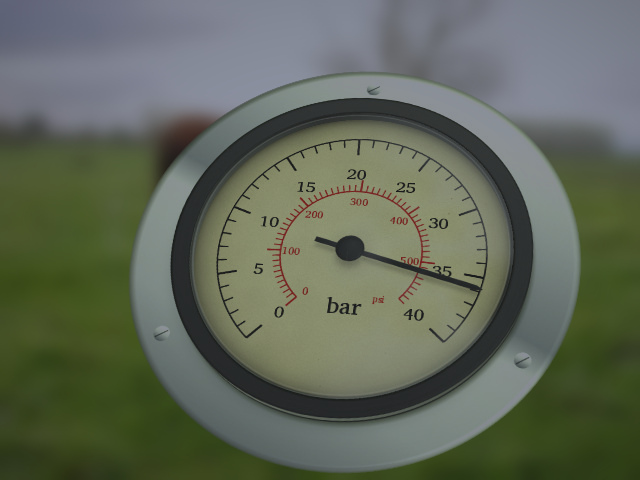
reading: value=36 unit=bar
